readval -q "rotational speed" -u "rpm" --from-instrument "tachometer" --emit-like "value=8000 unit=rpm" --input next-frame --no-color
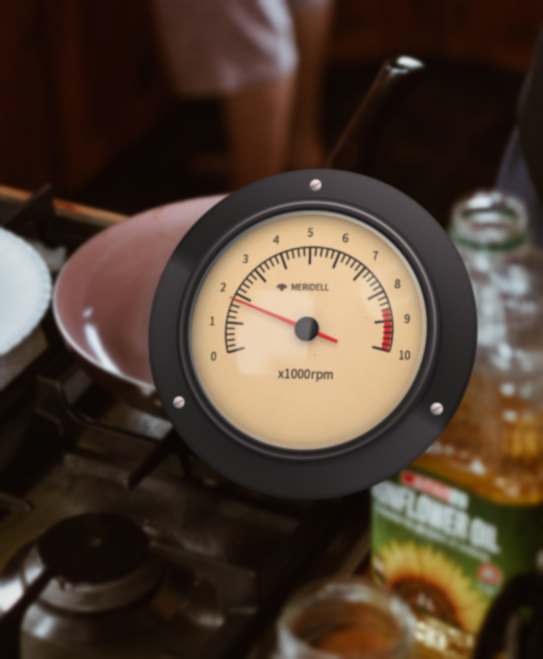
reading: value=1800 unit=rpm
